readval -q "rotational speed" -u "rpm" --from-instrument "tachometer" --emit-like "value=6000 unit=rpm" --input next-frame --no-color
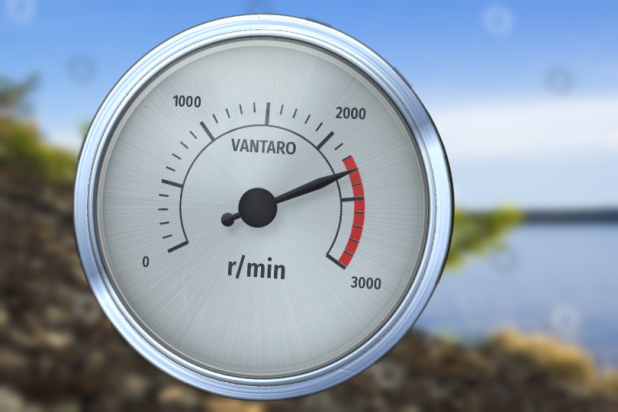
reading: value=2300 unit=rpm
